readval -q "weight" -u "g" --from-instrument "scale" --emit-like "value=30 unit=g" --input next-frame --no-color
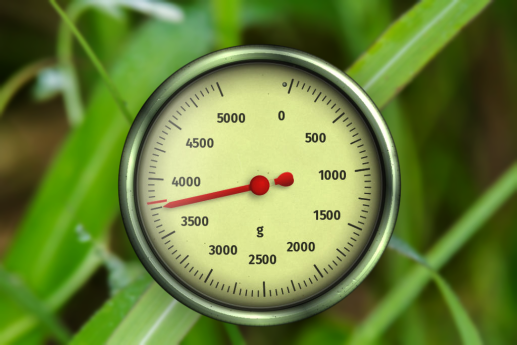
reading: value=3750 unit=g
